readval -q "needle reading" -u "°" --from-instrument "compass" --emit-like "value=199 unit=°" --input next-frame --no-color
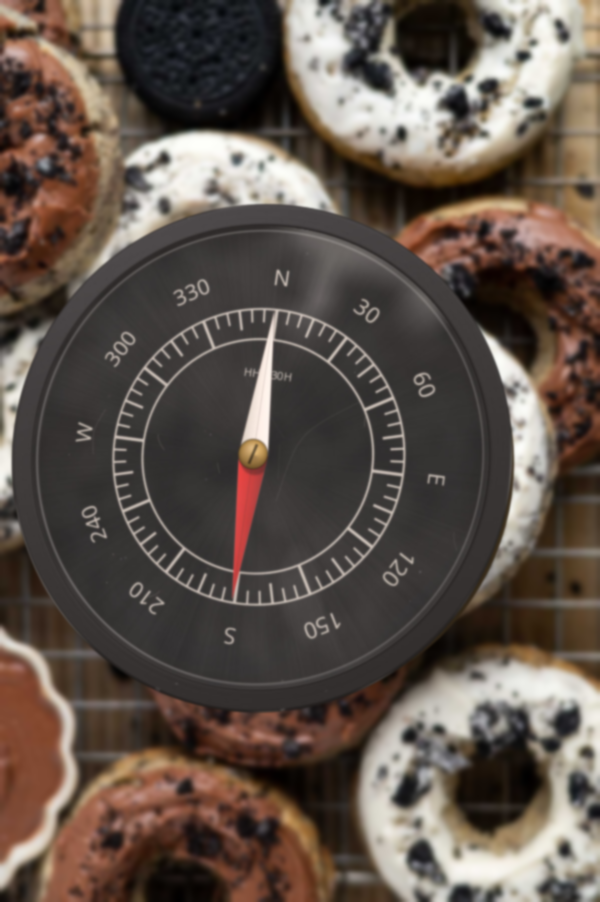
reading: value=180 unit=°
